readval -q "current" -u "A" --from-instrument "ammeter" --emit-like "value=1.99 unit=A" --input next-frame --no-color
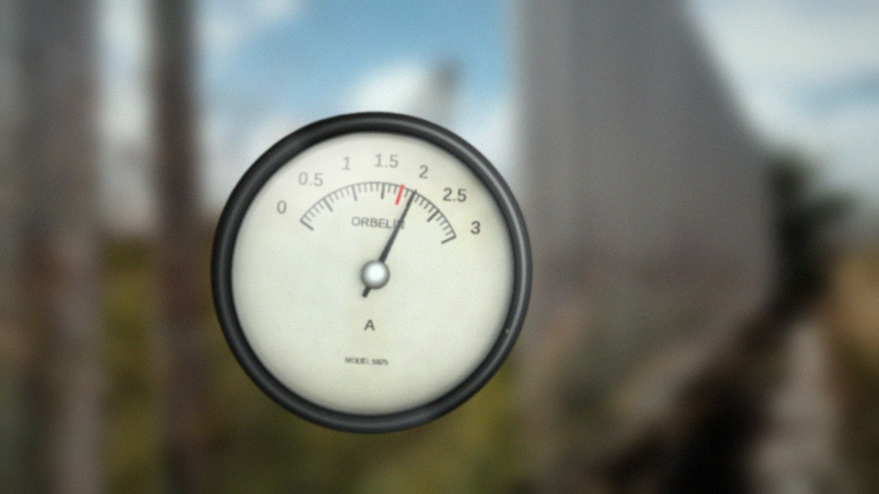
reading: value=2 unit=A
